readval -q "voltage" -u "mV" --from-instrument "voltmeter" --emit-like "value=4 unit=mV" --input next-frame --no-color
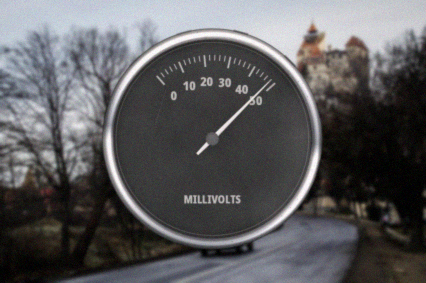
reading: value=48 unit=mV
